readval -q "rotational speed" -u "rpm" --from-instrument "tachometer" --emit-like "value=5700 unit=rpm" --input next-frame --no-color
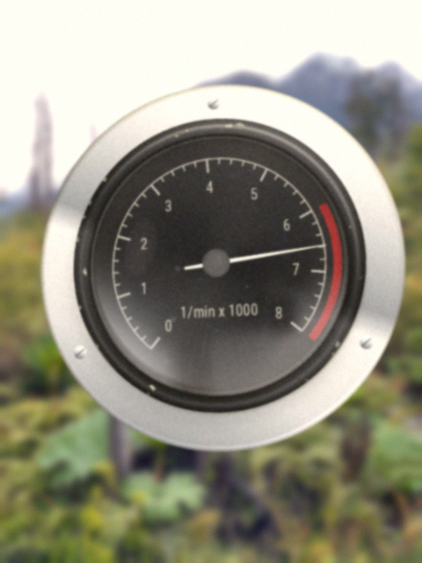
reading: value=6600 unit=rpm
